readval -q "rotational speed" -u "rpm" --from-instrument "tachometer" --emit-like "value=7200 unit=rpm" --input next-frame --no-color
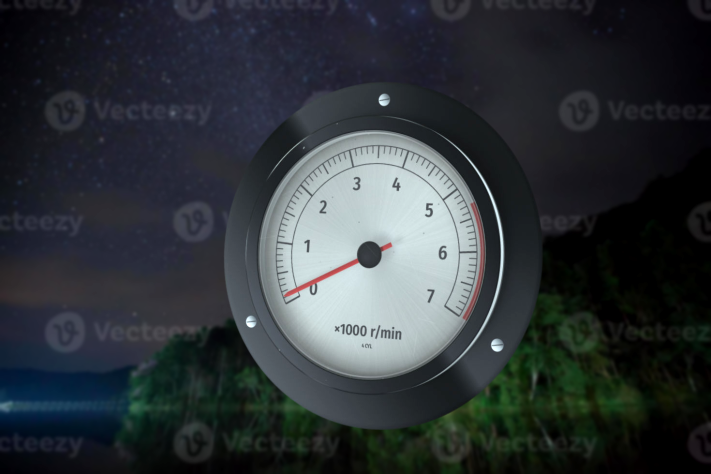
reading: value=100 unit=rpm
